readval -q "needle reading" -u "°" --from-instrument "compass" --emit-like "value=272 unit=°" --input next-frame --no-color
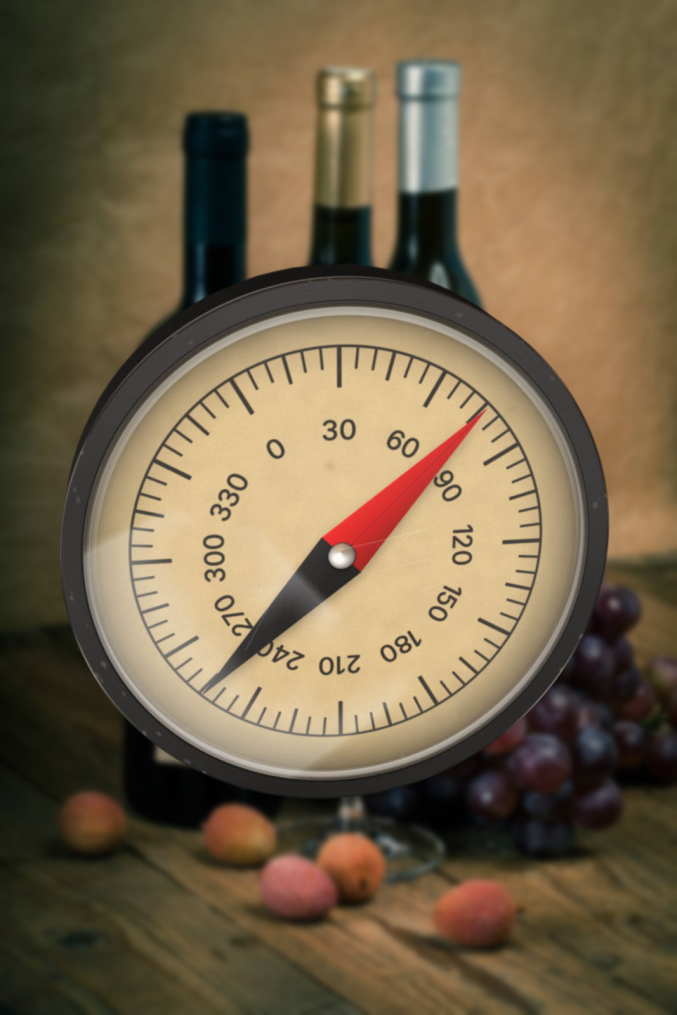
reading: value=75 unit=°
